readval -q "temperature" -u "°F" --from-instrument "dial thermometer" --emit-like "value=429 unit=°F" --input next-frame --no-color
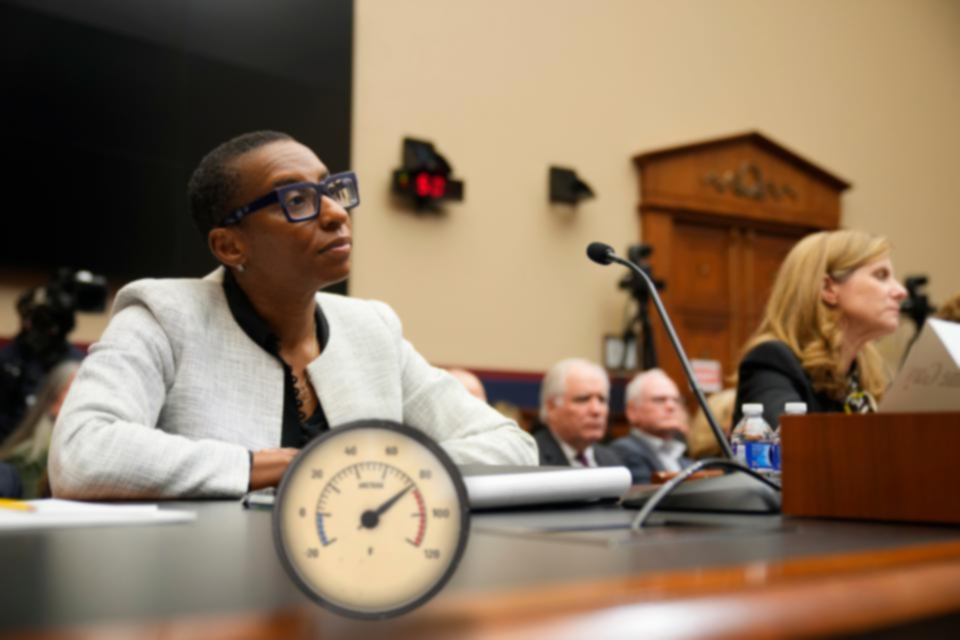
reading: value=80 unit=°F
